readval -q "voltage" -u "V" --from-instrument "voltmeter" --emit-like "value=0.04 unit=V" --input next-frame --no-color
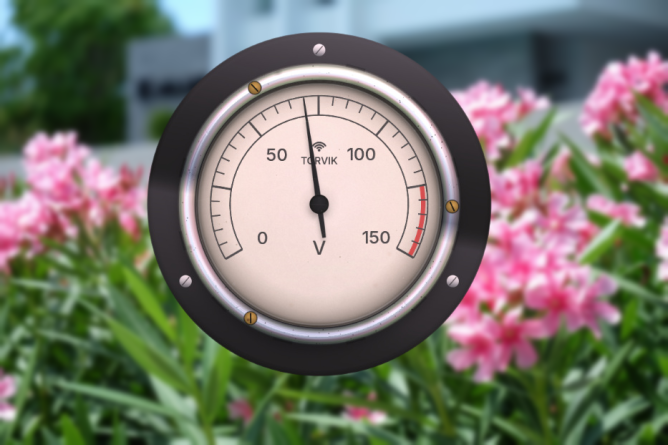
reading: value=70 unit=V
